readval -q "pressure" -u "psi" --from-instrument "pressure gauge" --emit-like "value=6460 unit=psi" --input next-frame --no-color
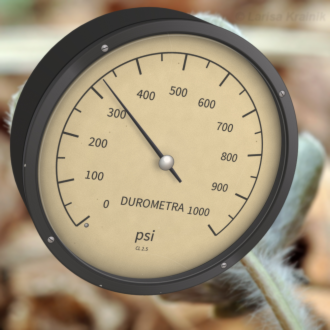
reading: value=325 unit=psi
